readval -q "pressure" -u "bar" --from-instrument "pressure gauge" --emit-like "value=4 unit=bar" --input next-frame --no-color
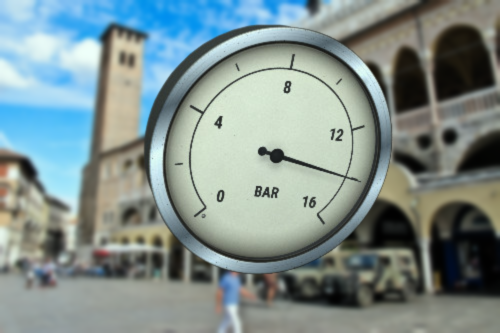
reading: value=14 unit=bar
